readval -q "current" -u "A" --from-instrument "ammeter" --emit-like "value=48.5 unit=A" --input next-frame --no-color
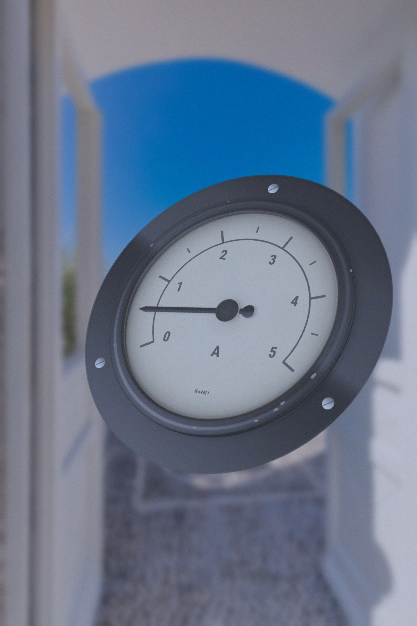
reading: value=0.5 unit=A
